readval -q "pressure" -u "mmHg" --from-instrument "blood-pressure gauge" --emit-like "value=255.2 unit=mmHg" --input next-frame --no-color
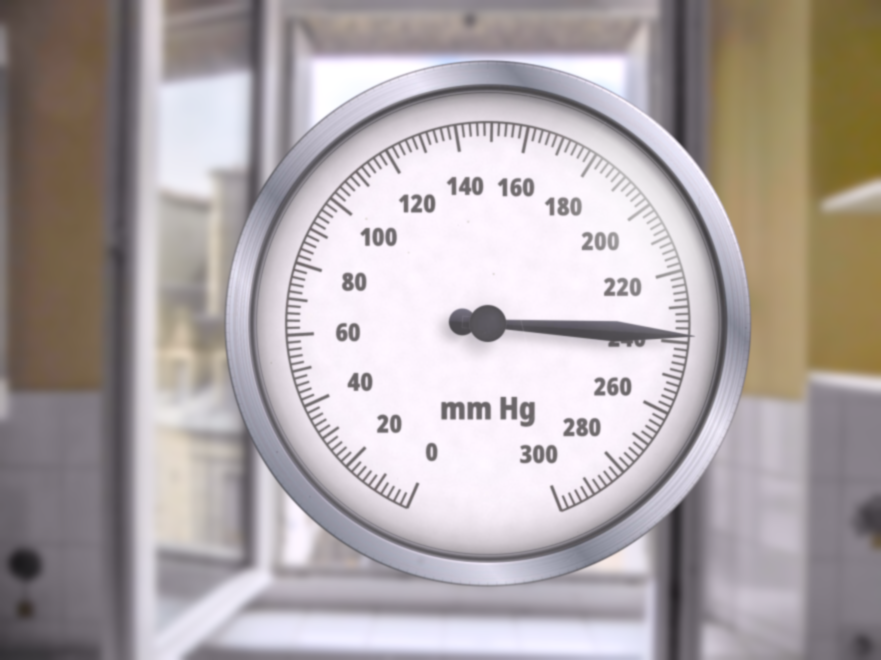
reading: value=238 unit=mmHg
